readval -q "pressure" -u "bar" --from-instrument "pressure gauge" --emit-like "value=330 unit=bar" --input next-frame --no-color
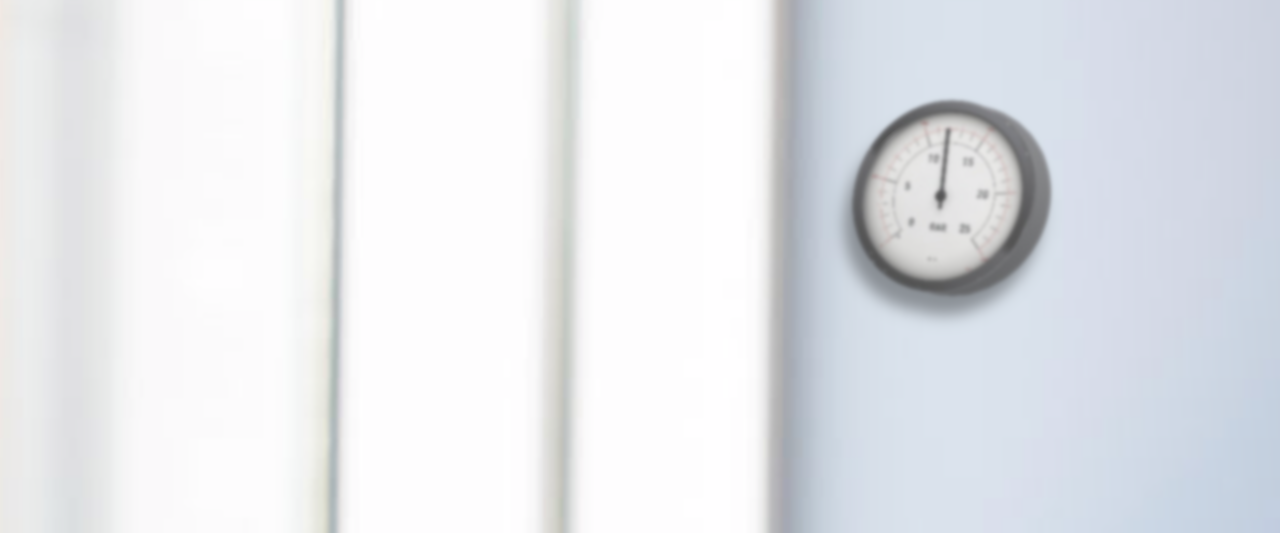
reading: value=12 unit=bar
